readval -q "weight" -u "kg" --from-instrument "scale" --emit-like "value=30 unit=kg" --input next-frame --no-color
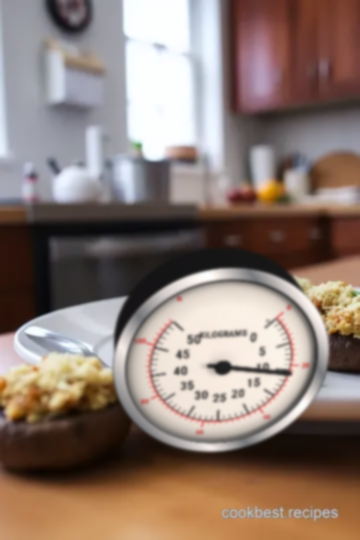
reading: value=10 unit=kg
